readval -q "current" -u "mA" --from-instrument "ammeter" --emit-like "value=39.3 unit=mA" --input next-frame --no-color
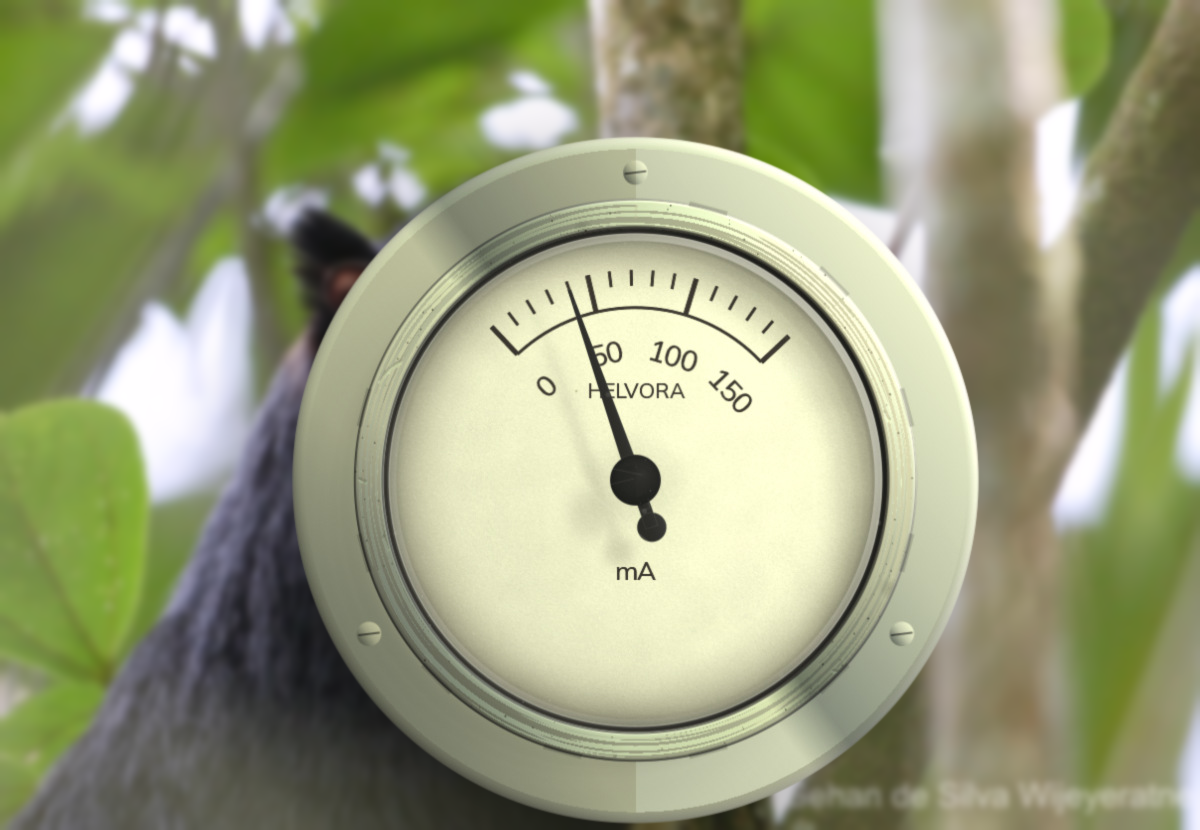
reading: value=40 unit=mA
